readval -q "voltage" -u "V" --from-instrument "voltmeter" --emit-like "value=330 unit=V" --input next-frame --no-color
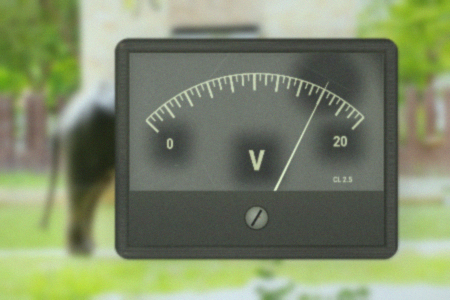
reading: value=16 unit=V
